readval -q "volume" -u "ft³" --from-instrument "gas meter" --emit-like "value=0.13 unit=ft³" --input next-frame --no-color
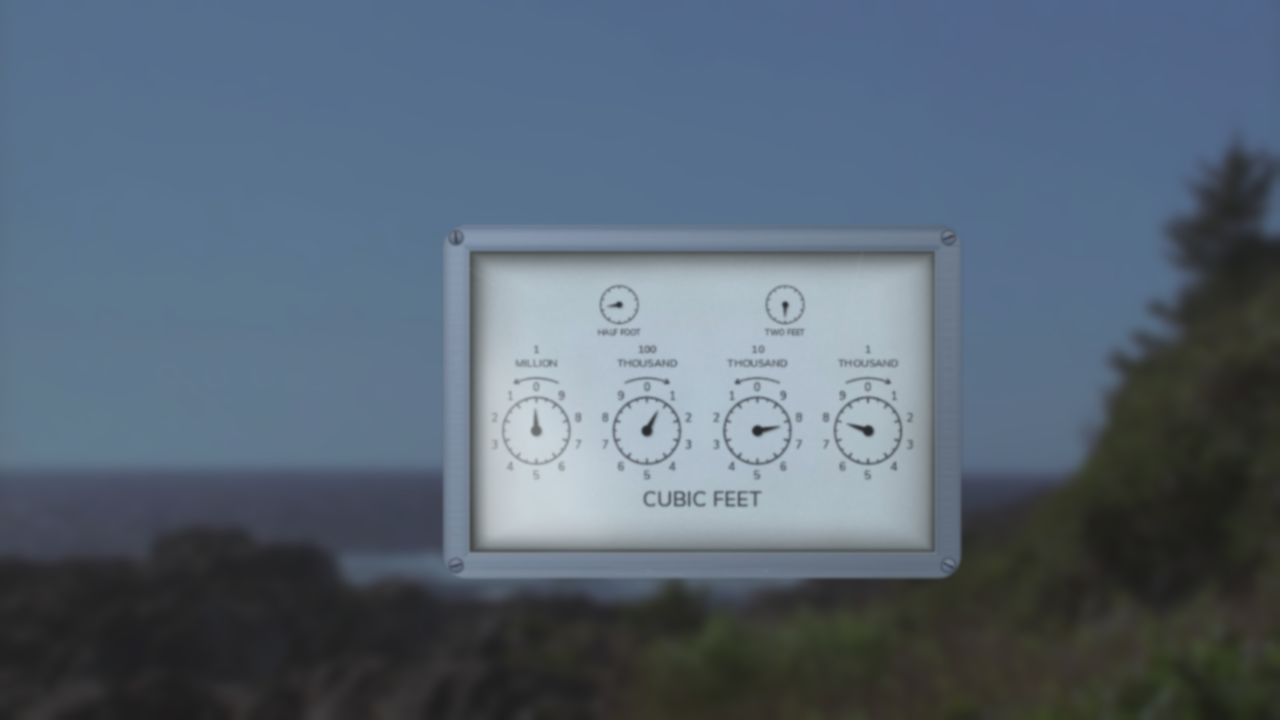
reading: value=7800 unit=ft³
